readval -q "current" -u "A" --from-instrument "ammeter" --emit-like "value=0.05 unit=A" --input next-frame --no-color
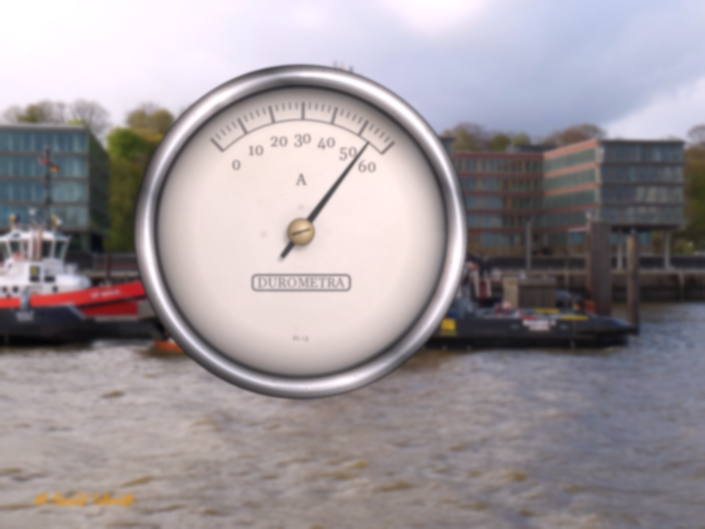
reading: value=54 unit=A
